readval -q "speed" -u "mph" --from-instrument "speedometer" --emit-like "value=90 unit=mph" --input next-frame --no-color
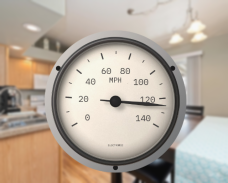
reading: value=125 unit=mph
